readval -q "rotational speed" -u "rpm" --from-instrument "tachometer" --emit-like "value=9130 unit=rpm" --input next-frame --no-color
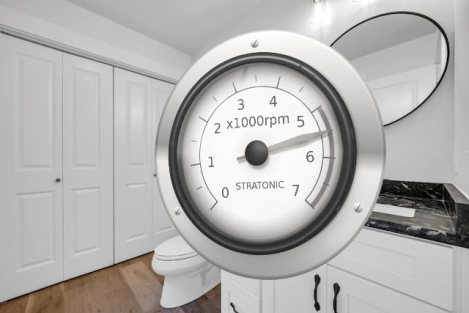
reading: value=5500 unit=rpm
